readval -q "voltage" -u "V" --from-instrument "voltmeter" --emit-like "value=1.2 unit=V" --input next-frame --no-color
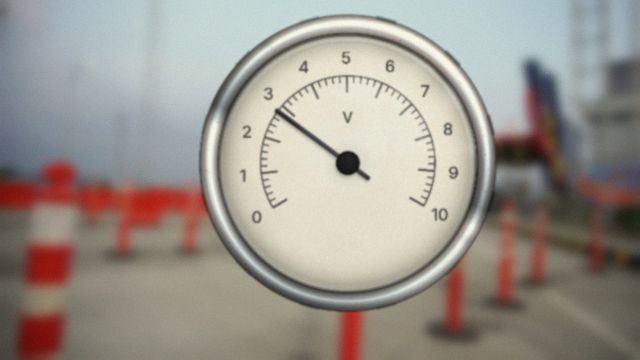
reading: value=2.8 unit=V
